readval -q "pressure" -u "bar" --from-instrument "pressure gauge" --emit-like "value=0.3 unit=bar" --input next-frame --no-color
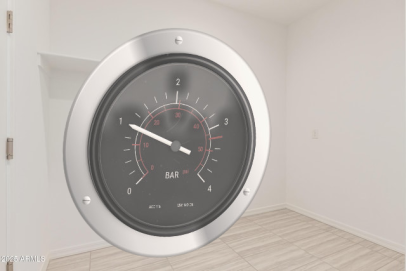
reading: value=1 unit=bar
